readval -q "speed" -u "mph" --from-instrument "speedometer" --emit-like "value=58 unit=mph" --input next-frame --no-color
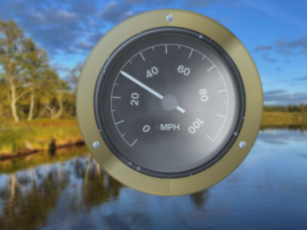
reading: value=30 unit=mph
